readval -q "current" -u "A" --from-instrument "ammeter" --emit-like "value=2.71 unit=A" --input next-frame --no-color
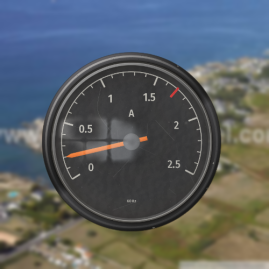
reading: value=0.2 unit=A
